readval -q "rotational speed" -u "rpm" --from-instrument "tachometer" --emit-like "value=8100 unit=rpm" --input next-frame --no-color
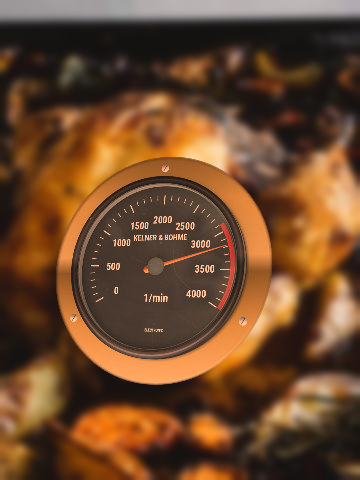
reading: value=3200 unit=rpm
